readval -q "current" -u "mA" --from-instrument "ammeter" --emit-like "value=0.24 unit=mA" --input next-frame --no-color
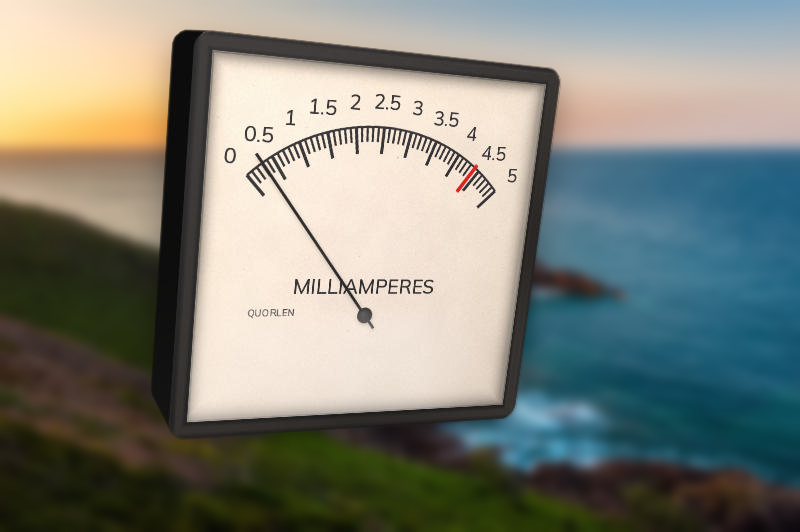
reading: value=0.3 unit=mA
